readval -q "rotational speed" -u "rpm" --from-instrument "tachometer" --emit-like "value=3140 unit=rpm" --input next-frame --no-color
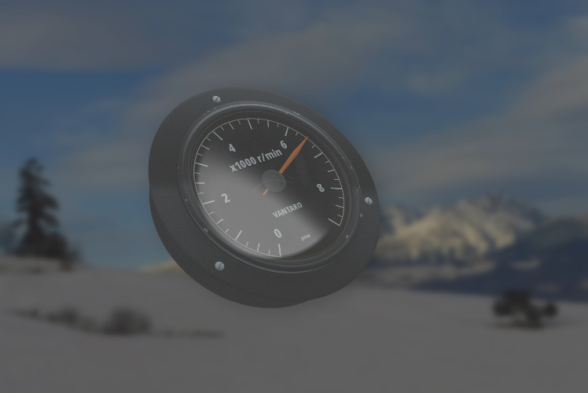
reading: value=6500 unit=rpm
